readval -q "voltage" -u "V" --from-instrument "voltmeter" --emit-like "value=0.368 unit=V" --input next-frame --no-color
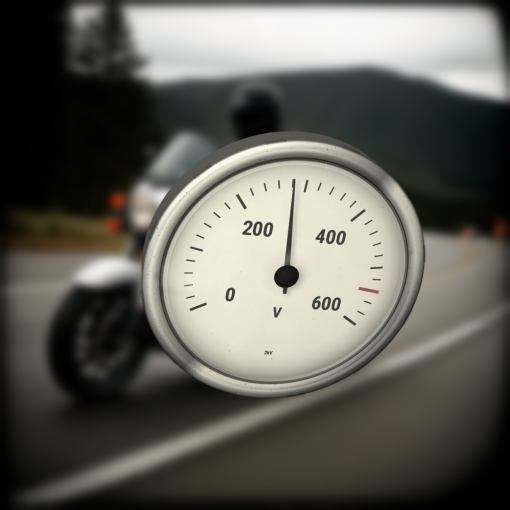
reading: value=280 unit=V
